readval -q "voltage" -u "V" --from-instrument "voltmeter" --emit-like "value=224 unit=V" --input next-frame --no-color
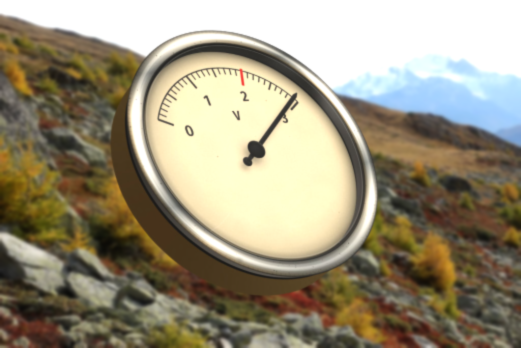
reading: value=2.9 unit=V
